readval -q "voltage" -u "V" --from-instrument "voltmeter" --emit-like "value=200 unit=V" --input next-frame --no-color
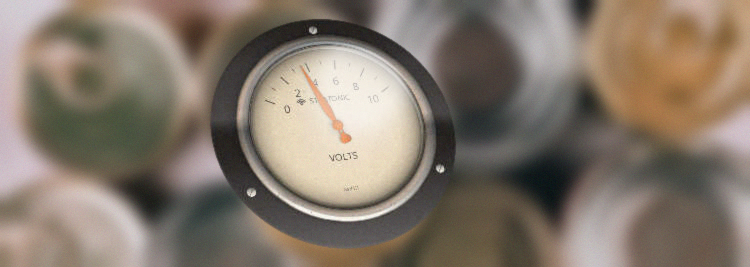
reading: value=3.5 unit=V
